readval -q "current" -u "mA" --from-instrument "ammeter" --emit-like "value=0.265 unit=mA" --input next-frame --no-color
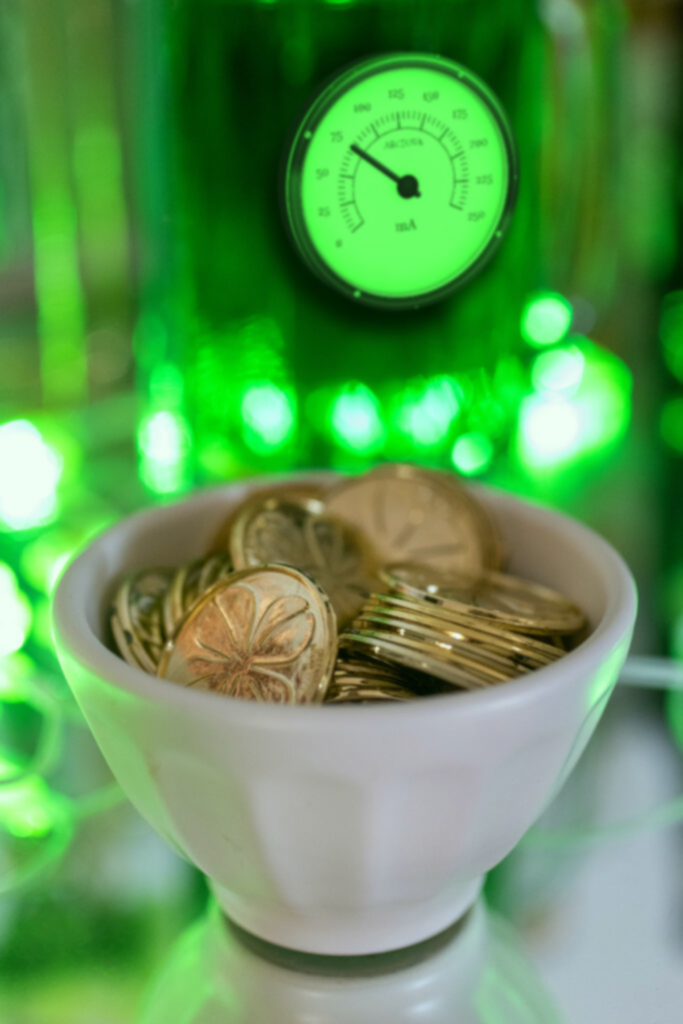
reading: value=75 unit=mA
